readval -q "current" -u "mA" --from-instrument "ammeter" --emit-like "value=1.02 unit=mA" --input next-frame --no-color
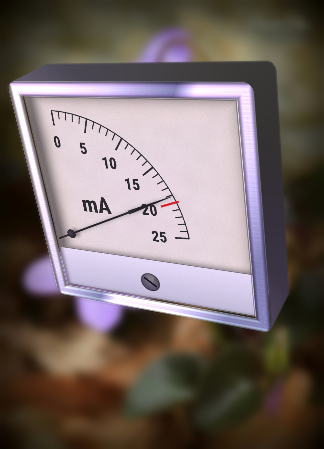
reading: value=19 unit=mA
